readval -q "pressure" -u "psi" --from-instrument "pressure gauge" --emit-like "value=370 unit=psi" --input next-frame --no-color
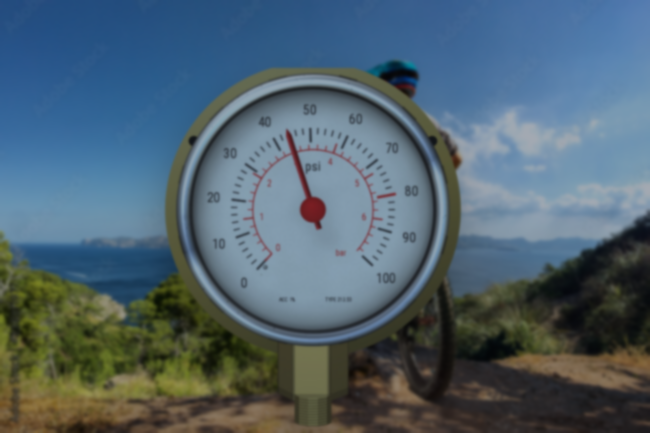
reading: value=44 unit=psi
